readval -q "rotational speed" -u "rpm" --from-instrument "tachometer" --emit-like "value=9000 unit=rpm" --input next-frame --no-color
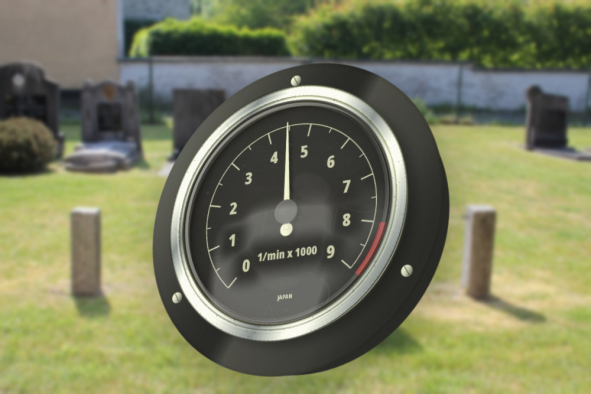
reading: value=4500 unit=rpm
